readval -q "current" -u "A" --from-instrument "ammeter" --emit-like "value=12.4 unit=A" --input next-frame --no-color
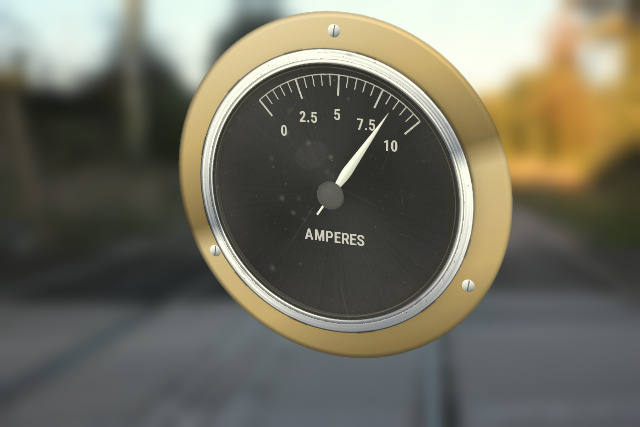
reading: value=8.5 unit=A
